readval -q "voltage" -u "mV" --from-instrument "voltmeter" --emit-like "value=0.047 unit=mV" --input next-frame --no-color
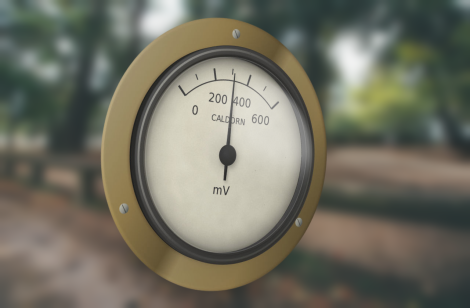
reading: value=300 unit=mV
